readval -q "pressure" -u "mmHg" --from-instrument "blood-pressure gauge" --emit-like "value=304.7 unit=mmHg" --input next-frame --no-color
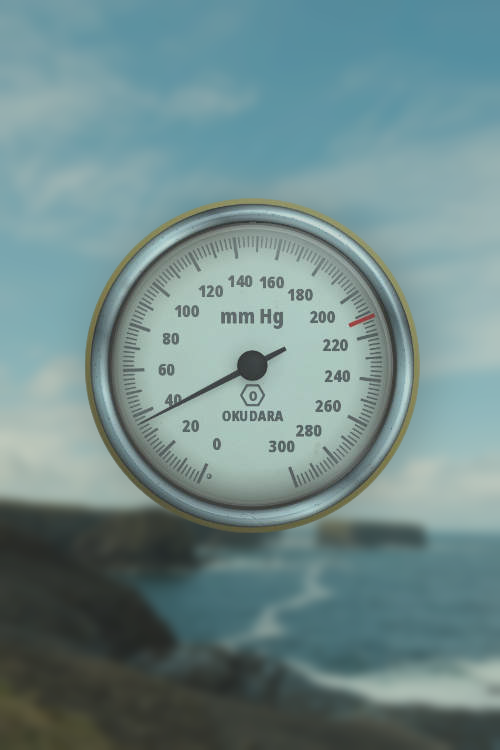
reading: value=36 unit=mmHg
